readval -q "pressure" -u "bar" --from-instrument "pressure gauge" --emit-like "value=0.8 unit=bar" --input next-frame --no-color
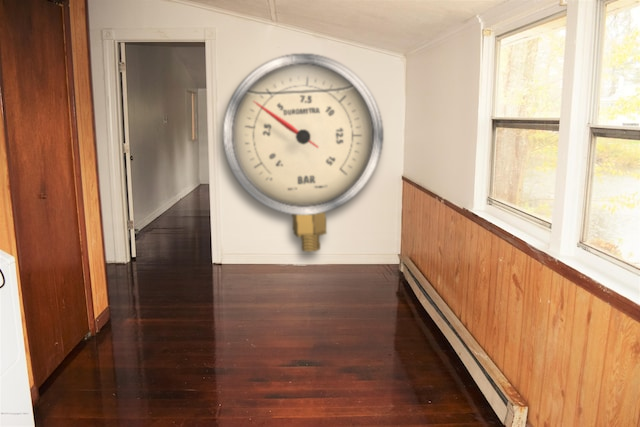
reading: value=4 unit=bar
